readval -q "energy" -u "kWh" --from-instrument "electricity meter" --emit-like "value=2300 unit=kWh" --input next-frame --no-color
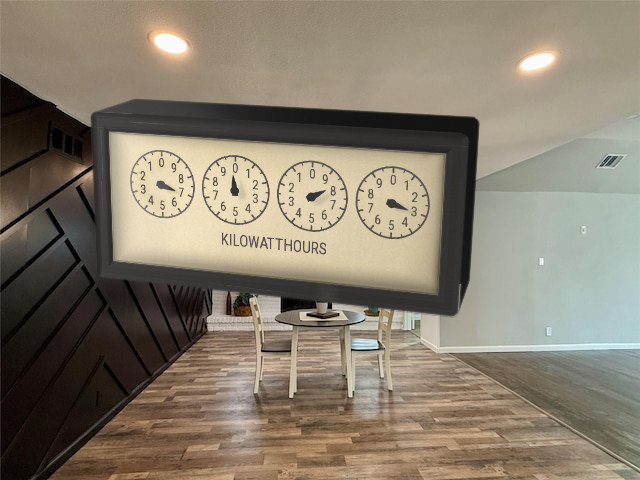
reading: value=6983 unit=kWh
